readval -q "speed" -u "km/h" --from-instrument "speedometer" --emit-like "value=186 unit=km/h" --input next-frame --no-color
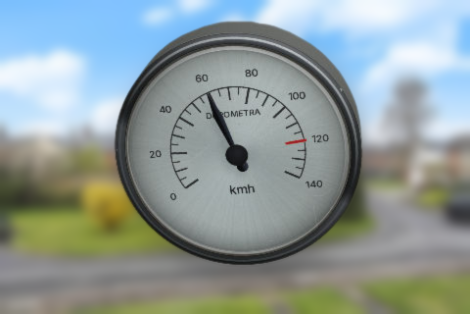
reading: value=60 unit=km/h
